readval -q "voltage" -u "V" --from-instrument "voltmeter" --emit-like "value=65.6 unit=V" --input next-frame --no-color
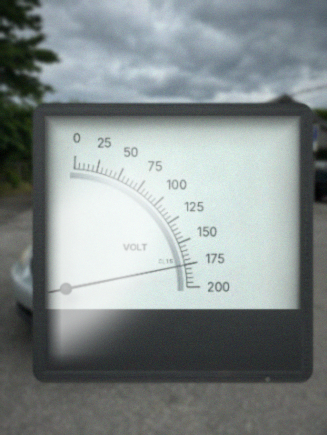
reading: value=175 unit=V
